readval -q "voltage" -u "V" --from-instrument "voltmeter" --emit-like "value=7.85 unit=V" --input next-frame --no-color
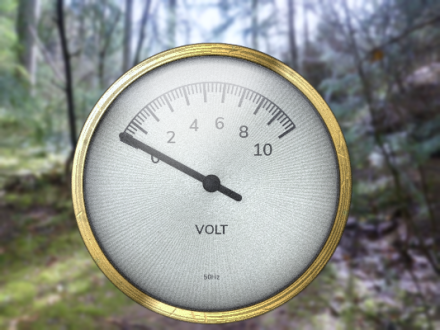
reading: value=0.2 unit=V
